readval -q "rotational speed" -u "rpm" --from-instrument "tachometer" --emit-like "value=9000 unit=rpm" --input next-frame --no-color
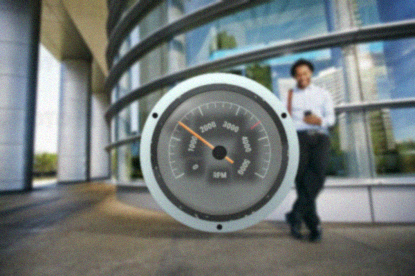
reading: value=1400 unit=rpm
